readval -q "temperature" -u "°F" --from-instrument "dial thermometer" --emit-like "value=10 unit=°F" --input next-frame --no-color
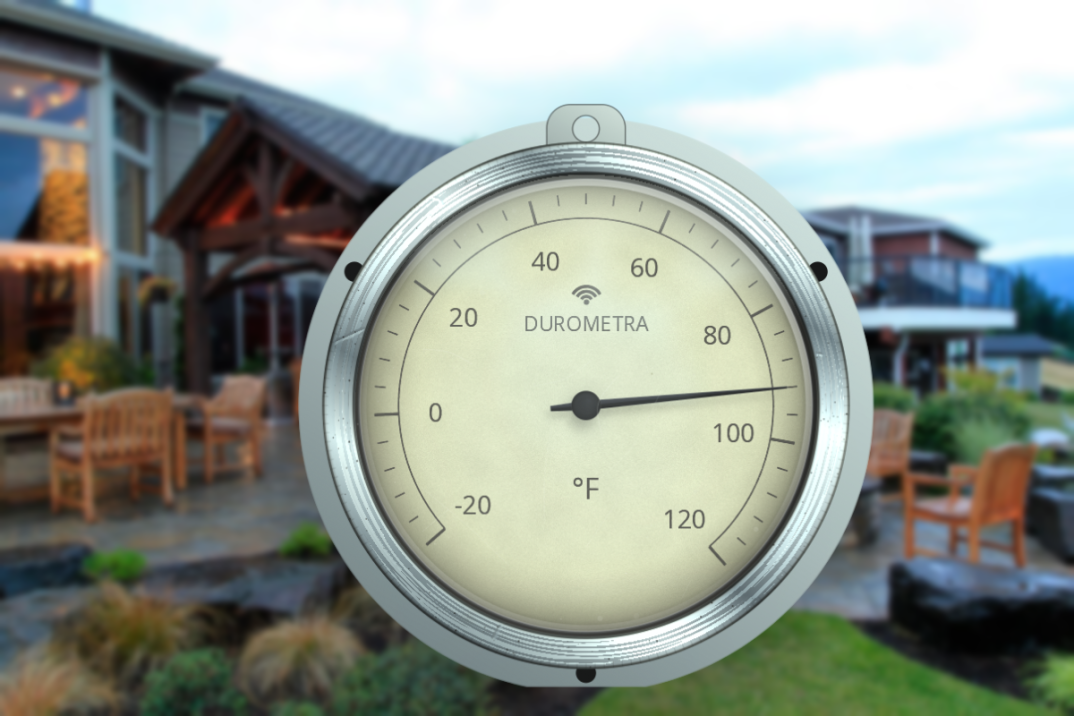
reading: value=92 unit=°F
